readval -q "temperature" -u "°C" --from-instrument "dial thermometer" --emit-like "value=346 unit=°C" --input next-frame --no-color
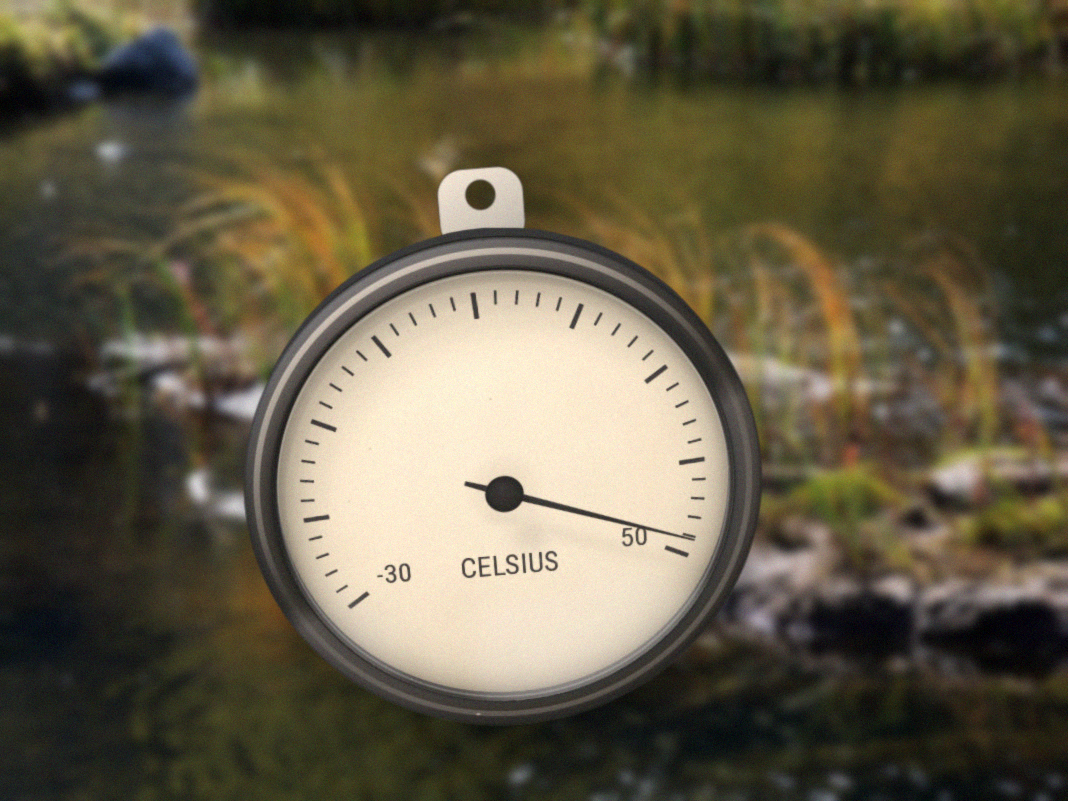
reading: value=48 unit=°C
